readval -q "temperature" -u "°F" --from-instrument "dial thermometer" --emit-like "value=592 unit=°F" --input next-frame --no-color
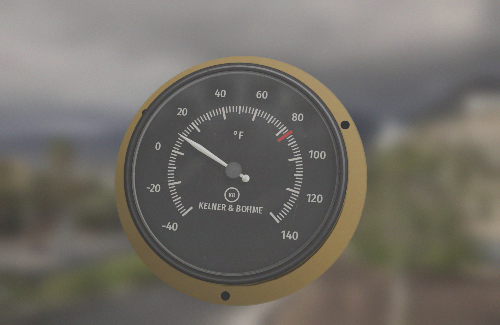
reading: value=10 unit=°F
